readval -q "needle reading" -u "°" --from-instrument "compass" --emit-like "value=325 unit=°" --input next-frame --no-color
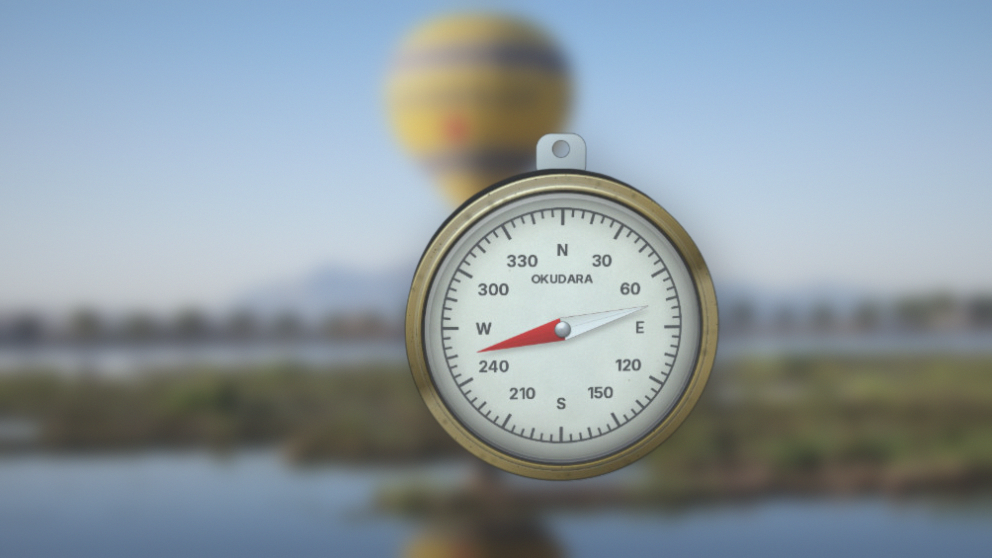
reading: value=255 unit=°
